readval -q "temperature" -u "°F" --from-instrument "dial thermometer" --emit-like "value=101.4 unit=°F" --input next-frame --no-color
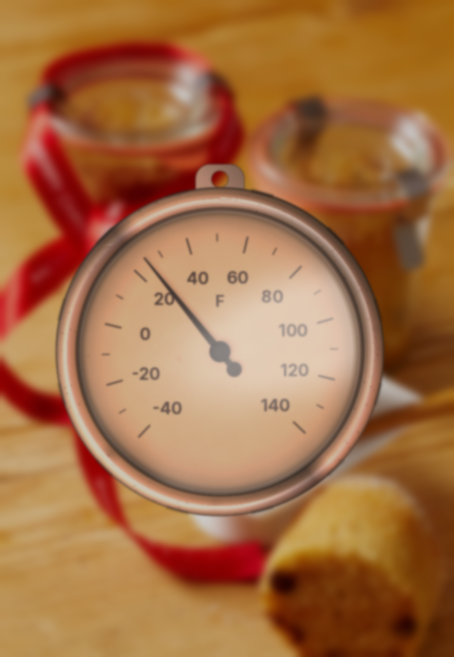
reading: value=25 unit=°F
